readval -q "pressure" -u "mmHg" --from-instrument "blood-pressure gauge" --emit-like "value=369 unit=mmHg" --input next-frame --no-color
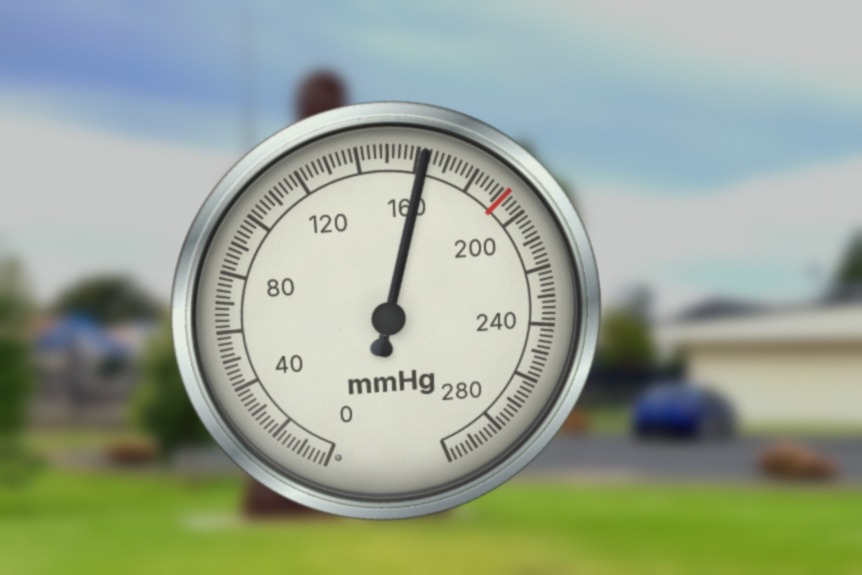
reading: value=162 unit=mmHg
